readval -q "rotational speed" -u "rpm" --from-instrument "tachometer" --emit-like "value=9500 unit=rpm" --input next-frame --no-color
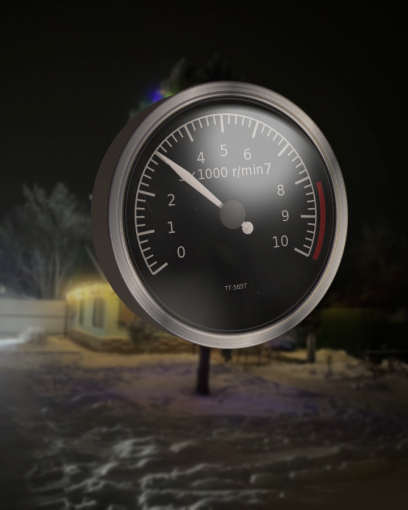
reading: value=3000 unit=rpm
